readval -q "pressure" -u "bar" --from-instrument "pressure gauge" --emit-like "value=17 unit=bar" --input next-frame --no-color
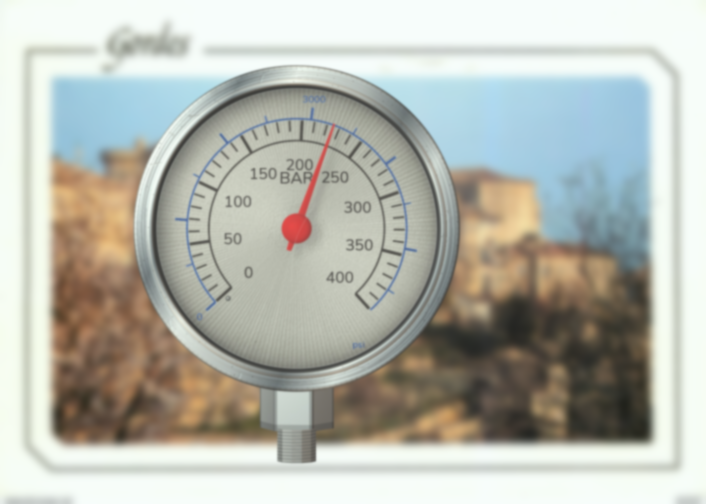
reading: value=225 unit=bar
